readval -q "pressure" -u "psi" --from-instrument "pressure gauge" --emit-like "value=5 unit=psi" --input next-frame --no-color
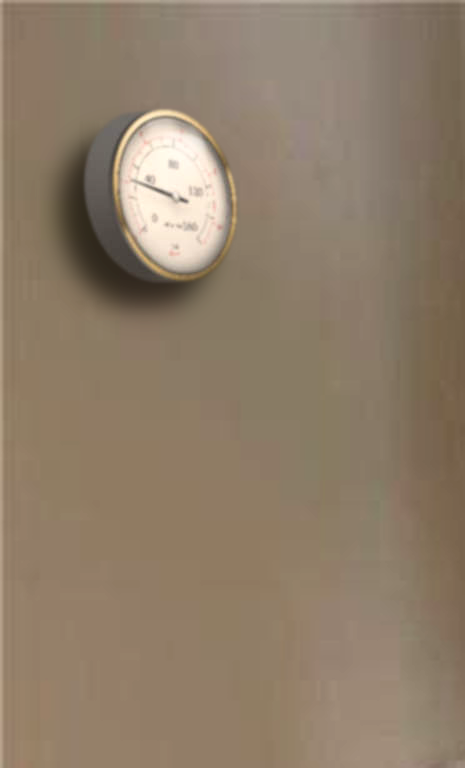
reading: value=30 unit=psi
